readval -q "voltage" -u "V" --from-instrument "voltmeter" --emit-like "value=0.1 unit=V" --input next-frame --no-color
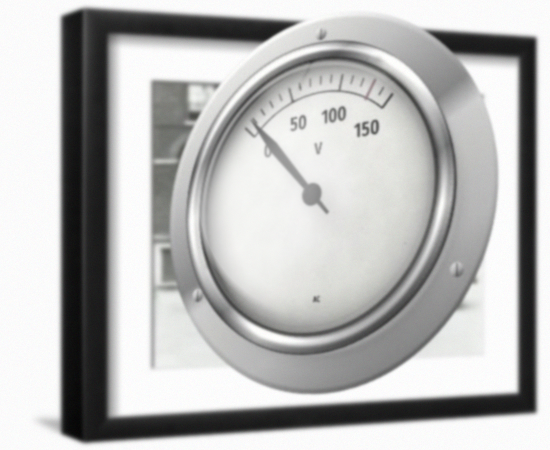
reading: value=10 unit=V
